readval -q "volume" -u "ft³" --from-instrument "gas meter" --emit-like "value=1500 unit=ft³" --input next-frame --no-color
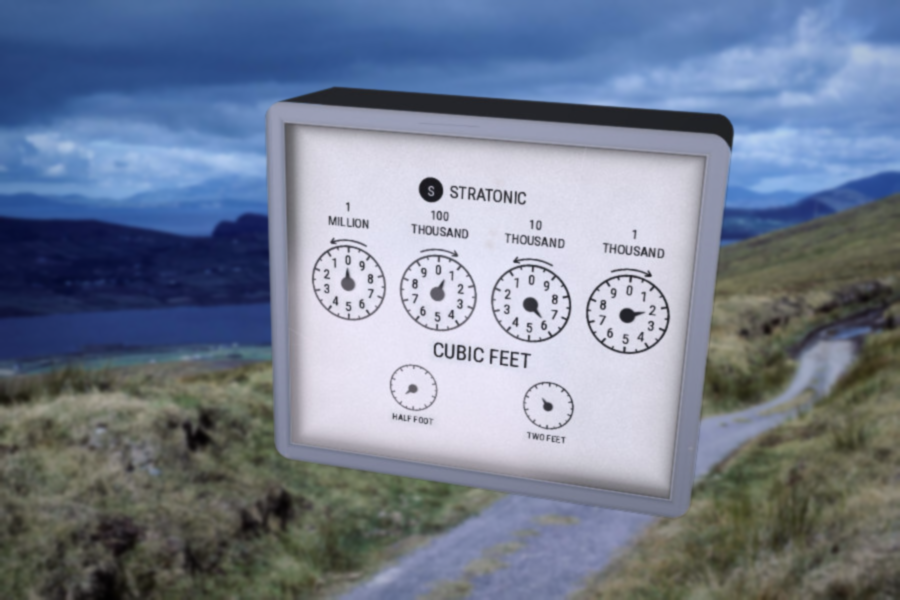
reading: value=6200 unit=ft³
